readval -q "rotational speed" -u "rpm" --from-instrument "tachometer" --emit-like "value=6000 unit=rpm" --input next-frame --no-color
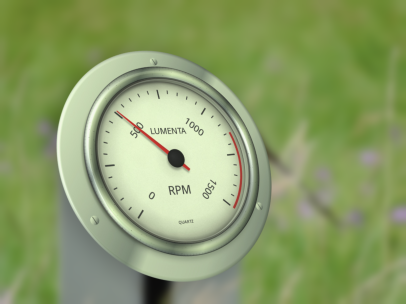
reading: value=500 unit=rpm
